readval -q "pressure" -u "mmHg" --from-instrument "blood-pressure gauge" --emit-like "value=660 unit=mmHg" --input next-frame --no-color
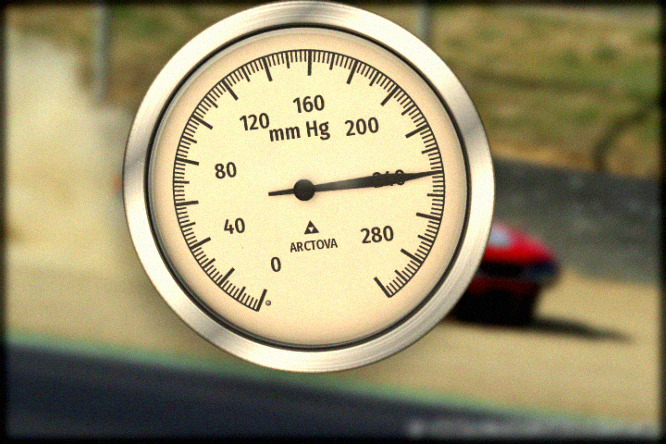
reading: value=240 unit=mmHg
